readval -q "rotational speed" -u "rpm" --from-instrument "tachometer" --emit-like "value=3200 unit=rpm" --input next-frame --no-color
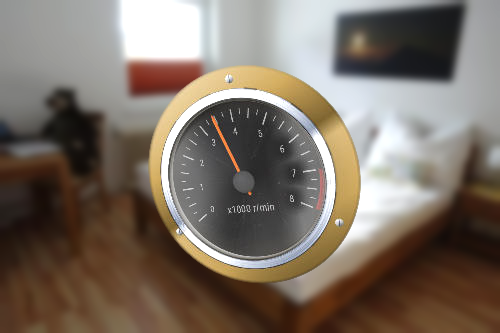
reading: value=3500 unit=rpm
